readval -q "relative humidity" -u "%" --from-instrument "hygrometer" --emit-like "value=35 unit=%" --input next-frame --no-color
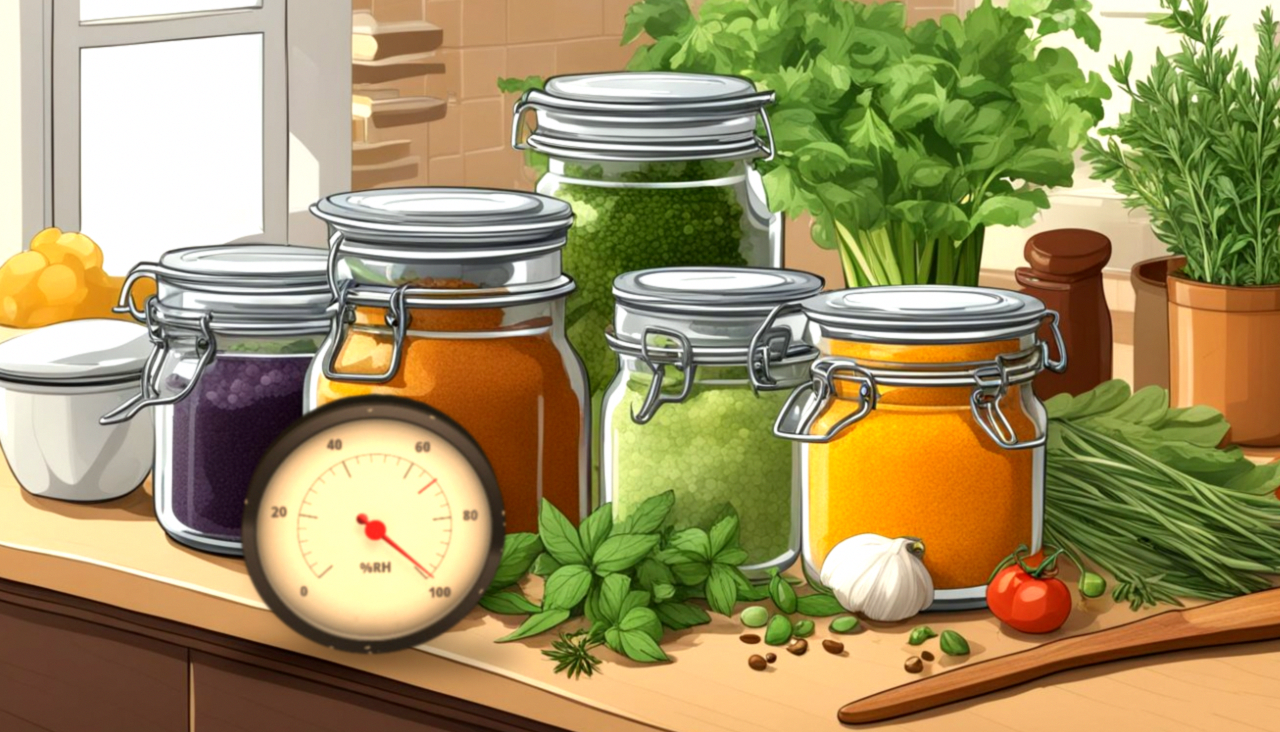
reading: value=98 unit=%
